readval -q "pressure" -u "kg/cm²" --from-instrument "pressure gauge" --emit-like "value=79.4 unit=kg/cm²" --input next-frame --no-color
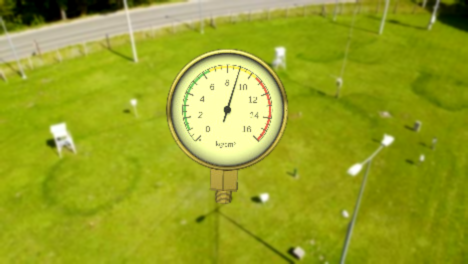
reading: value=9 unit=kg/cm²
